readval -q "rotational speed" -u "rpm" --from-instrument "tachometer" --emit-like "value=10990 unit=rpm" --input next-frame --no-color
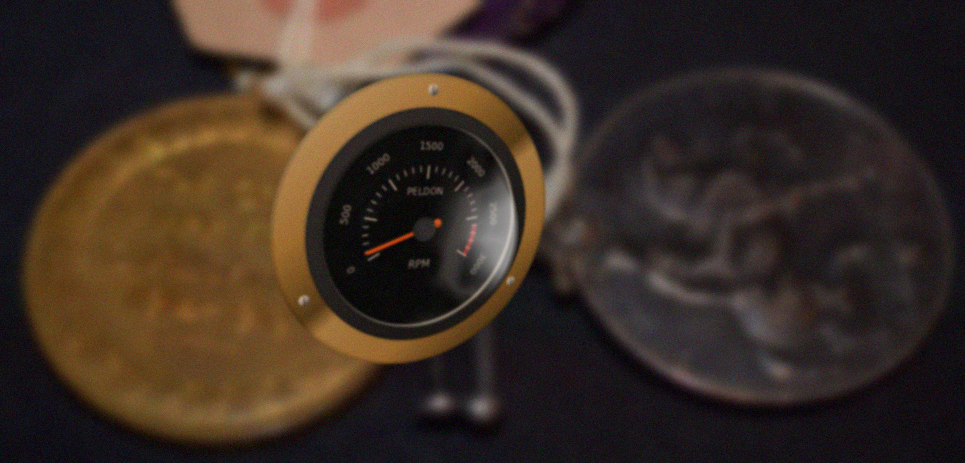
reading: value=100 unit=rpm
